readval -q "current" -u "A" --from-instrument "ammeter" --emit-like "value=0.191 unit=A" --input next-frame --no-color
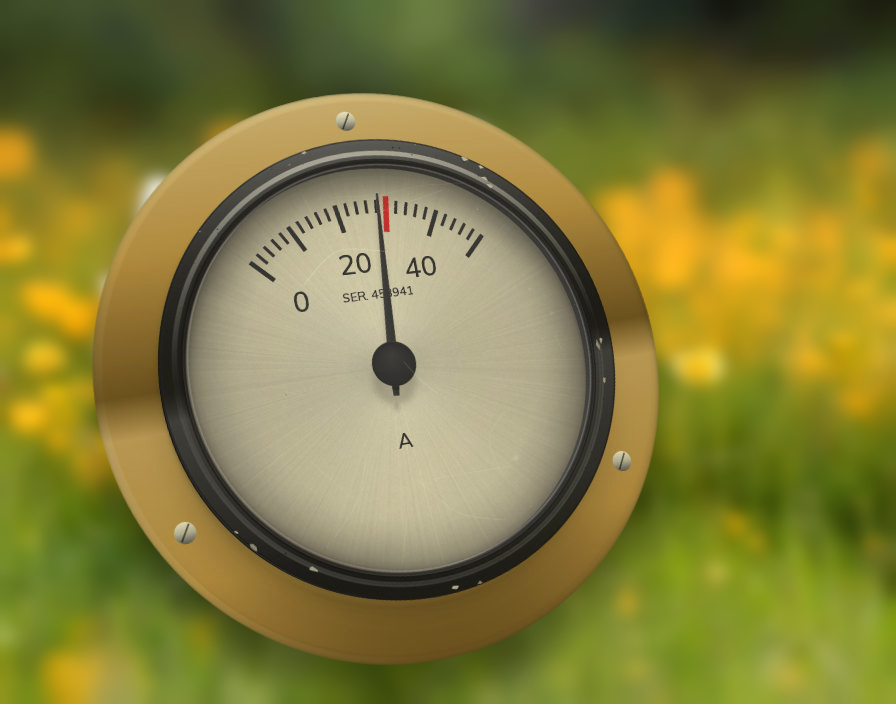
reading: value=28 unit=A
